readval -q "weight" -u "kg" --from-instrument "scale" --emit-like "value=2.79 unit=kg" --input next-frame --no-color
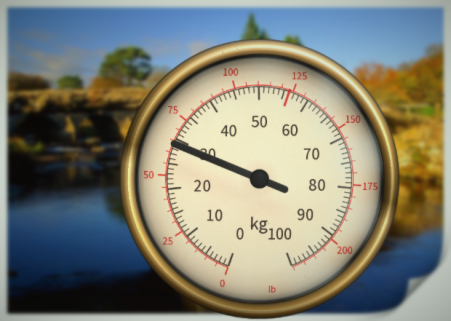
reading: value=29 unit=kg
